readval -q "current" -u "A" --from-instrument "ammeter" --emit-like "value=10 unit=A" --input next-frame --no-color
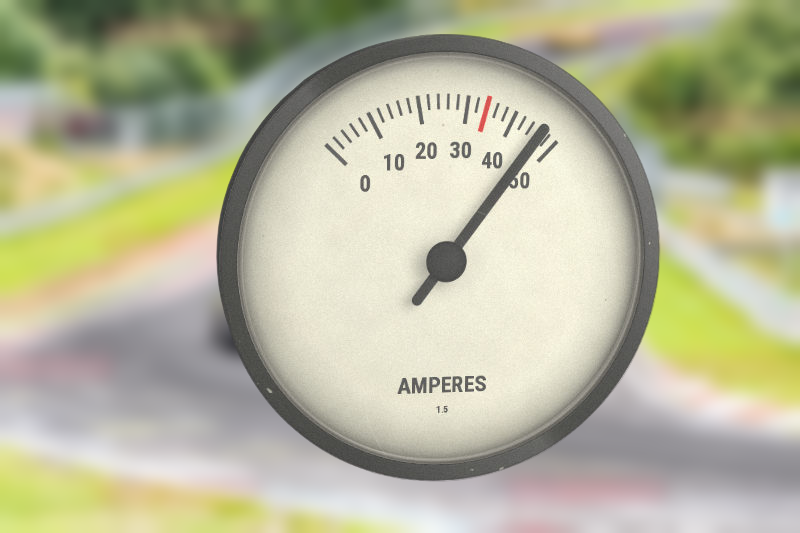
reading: value=46 unit=A
